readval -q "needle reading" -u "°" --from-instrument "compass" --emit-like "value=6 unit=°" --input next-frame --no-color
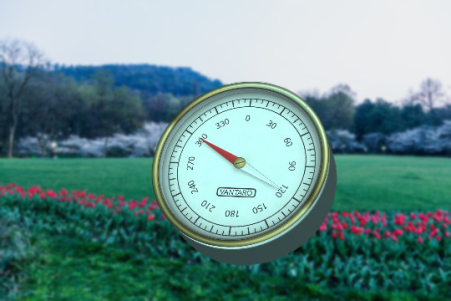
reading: value=300 unit=°
